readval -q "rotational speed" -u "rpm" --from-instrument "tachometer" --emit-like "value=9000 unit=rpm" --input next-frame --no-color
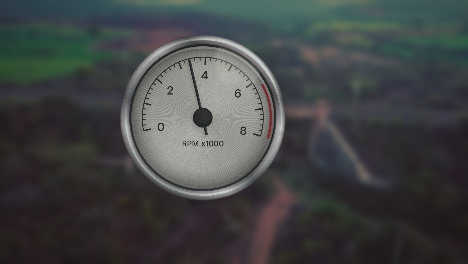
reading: value=3400 unit=rpm
